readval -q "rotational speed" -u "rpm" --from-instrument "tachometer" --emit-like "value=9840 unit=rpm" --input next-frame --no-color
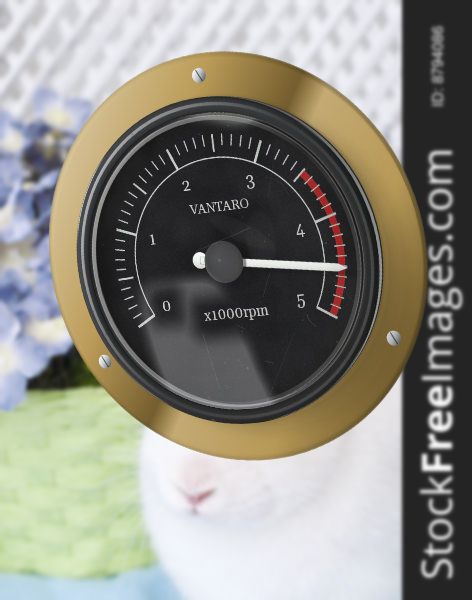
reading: value=4500 unit=rpm
